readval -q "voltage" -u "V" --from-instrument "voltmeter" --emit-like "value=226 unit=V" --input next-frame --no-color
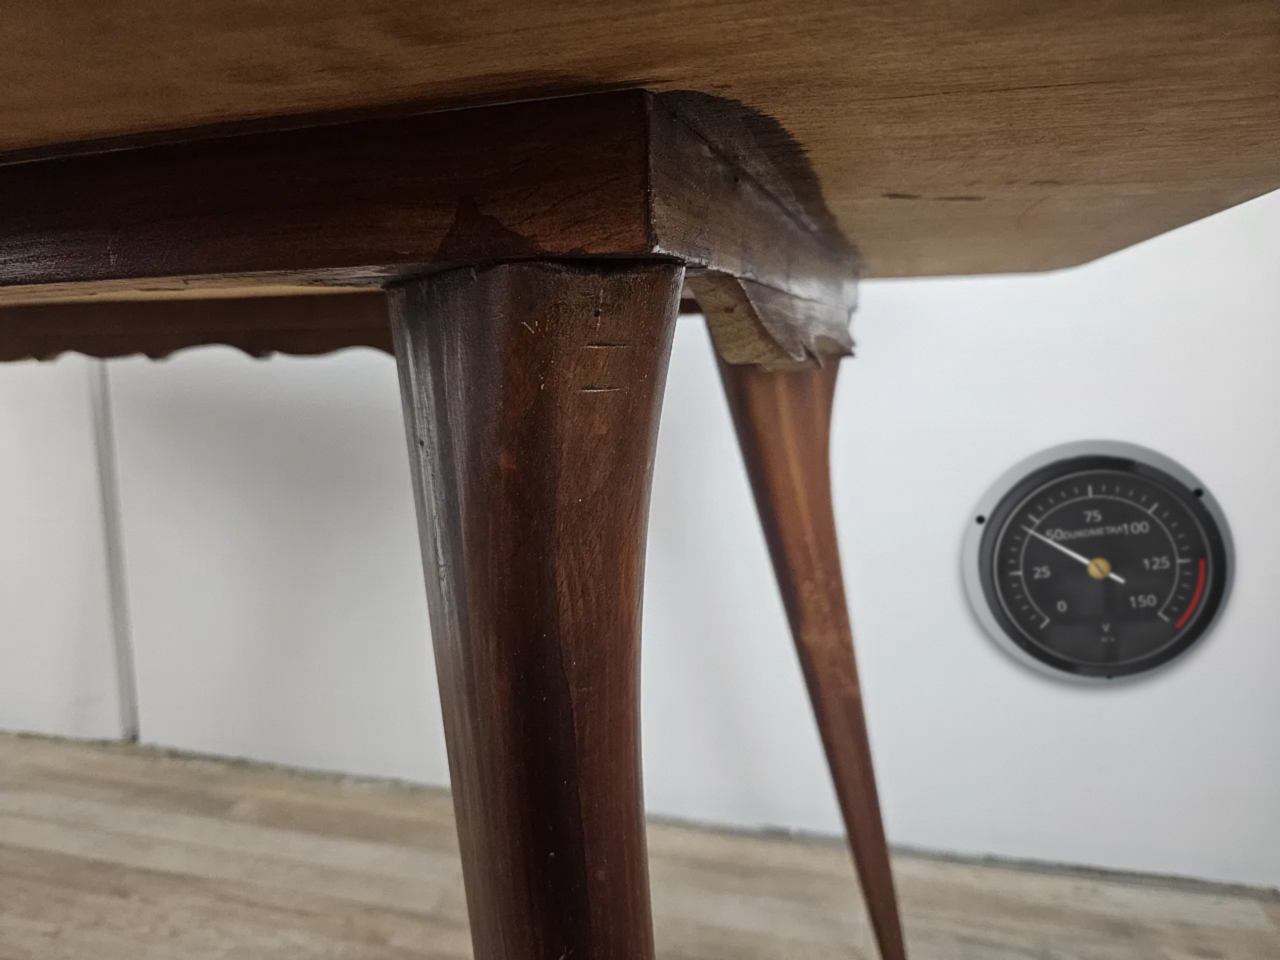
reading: value=45 unit=V
